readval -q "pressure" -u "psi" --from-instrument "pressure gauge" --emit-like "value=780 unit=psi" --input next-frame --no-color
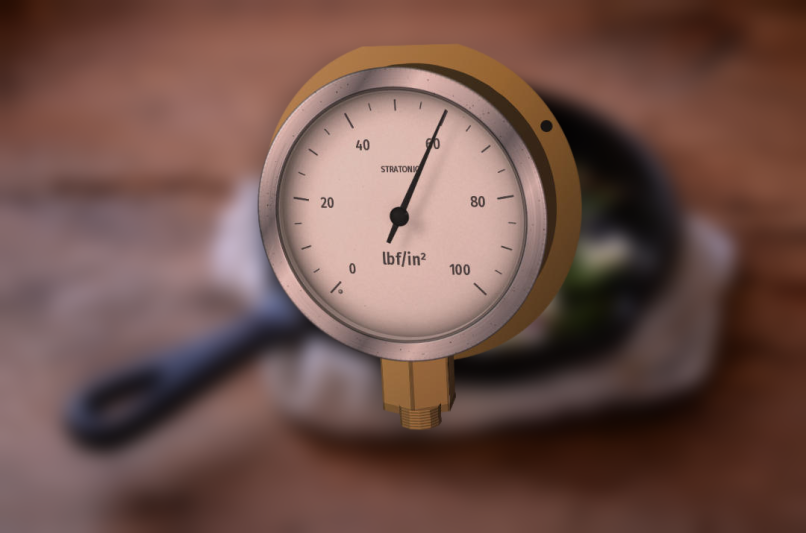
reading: value=60 unit=psi
